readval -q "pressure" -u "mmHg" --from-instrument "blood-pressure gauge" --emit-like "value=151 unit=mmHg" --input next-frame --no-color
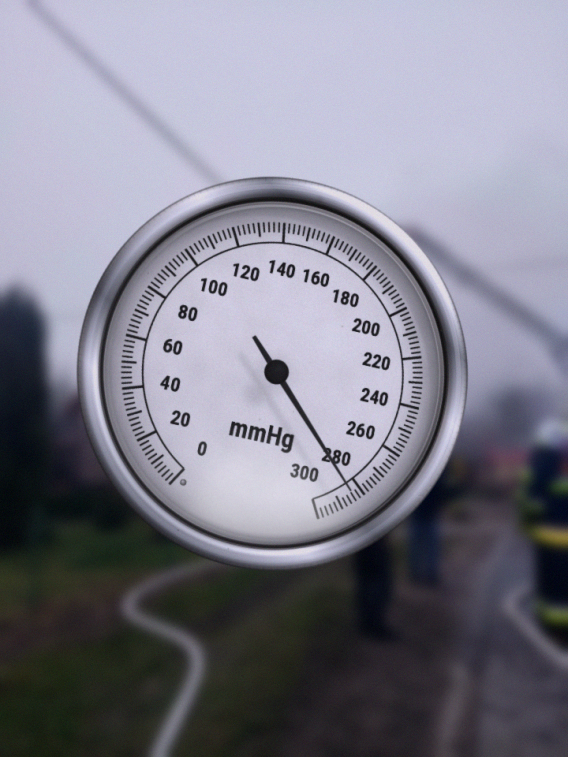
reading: value=284 unit=mmHg
